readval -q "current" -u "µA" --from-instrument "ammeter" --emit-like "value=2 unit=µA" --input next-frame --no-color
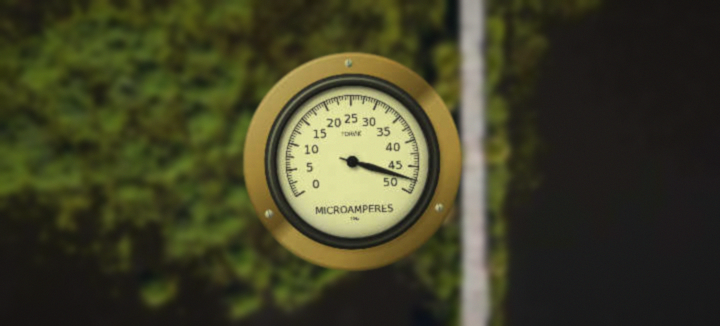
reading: value=47.5 unit=µA
